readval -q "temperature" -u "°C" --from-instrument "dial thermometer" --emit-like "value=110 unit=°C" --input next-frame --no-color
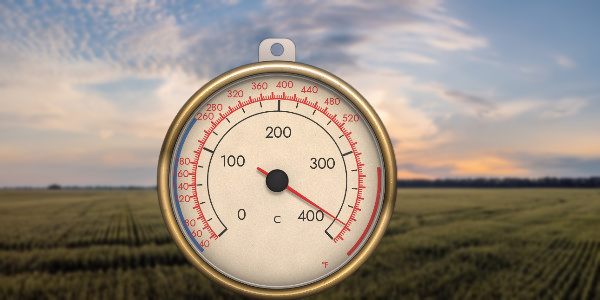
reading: value=380 unit=°C
